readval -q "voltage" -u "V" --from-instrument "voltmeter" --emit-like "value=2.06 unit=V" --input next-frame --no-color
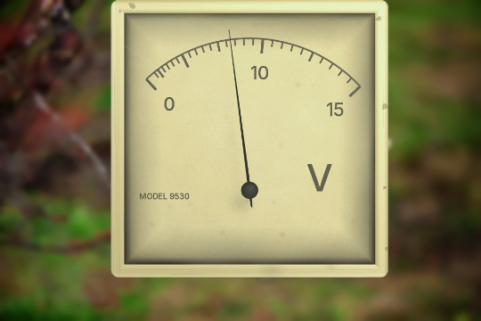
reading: value=8.25 unit=V
